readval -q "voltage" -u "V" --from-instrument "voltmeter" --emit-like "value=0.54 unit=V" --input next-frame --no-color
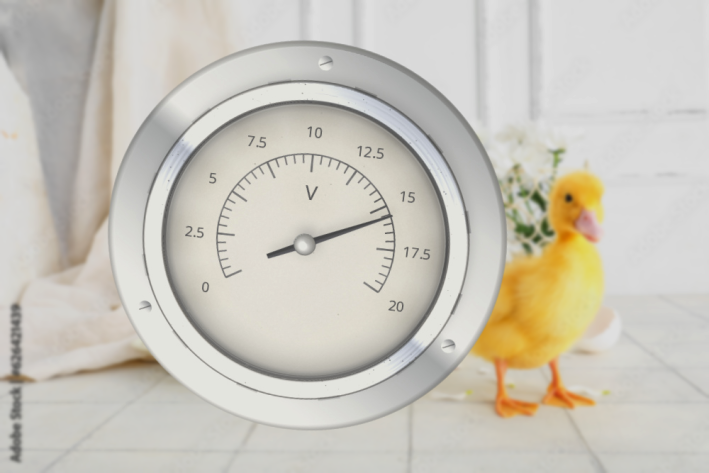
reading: value=15.5 unit=V
